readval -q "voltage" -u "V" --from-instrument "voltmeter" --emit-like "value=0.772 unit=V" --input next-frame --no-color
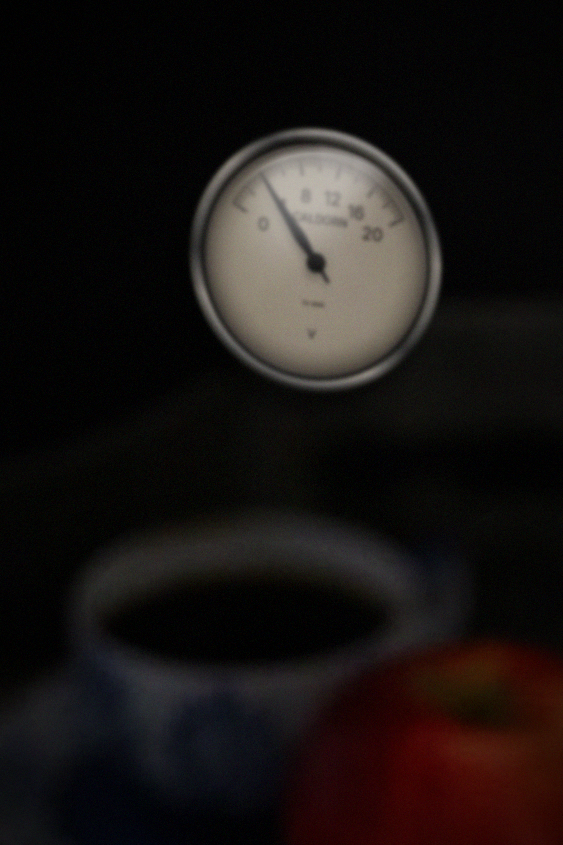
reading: value=4 unit=V
